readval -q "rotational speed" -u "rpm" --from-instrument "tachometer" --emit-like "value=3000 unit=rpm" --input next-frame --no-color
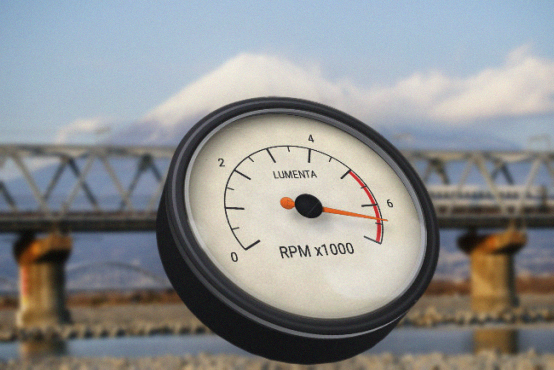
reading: value=6500 unit=rpm
